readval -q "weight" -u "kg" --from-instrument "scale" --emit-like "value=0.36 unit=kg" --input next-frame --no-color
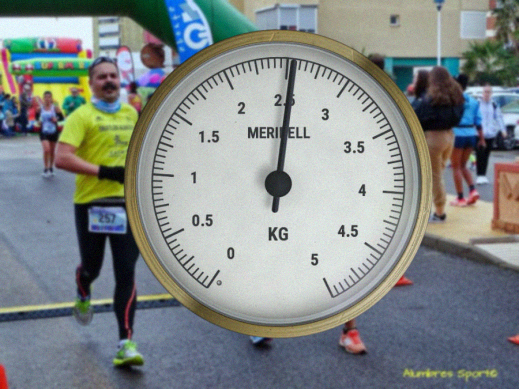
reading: value=2.55 unit=kg
